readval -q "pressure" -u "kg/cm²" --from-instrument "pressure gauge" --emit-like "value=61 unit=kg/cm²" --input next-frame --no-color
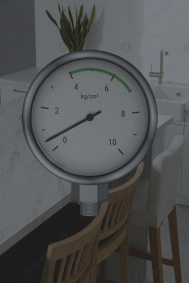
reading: value=0.5 unit=kg/cm²
